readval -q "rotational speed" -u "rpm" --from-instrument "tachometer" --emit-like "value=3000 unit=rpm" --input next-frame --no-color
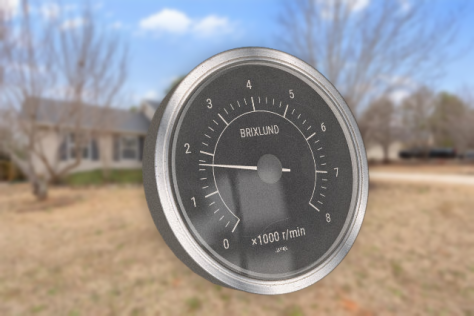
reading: value=1700 unit=rpm
